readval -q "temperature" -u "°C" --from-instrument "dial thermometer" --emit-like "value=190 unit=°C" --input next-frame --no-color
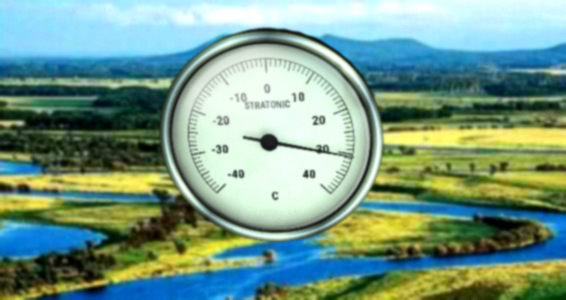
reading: value=30 unit=°C
